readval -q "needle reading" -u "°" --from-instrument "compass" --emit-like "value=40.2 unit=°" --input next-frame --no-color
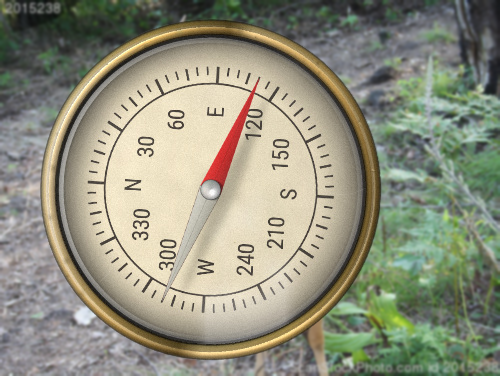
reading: value=110 unit=°
